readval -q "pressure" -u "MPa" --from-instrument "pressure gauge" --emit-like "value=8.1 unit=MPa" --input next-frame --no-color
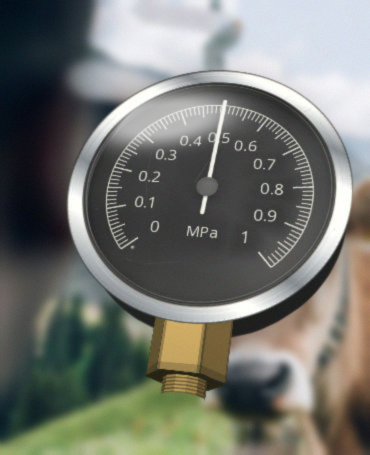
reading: value=0.5 unit=MPa
